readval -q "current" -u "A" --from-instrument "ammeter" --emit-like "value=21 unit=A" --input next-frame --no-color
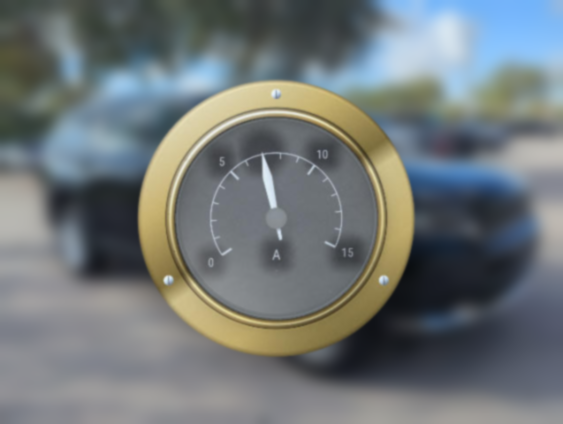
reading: value=7 unit=A
